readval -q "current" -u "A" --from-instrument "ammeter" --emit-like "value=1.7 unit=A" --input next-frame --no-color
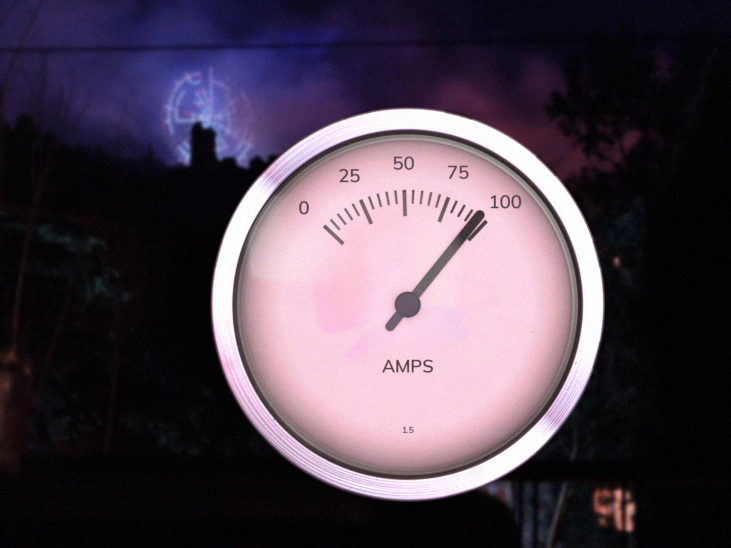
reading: value=95 unit=A
